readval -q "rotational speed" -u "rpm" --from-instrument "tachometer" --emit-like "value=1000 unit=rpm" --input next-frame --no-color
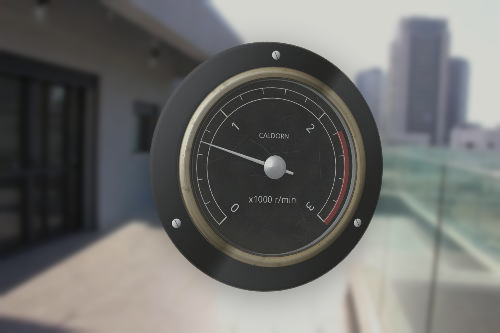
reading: value=700 unit=rpm
